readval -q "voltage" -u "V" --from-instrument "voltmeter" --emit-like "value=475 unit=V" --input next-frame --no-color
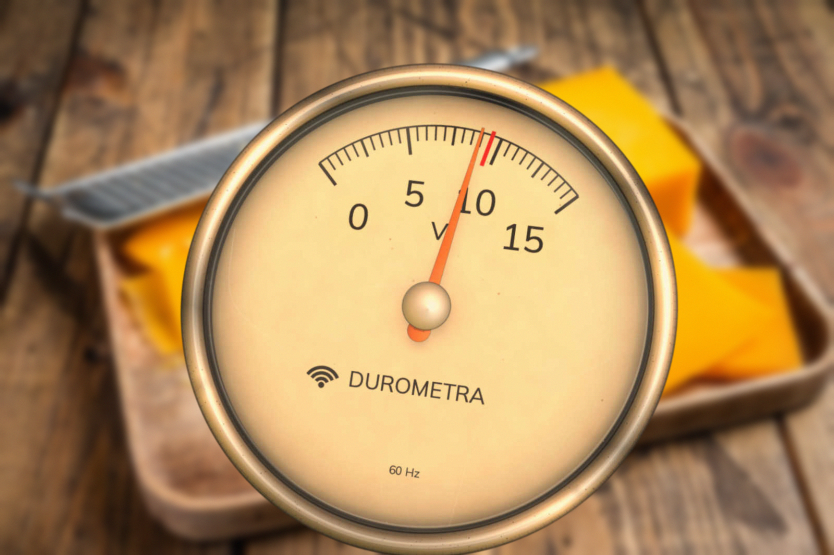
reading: value=9 unit=V
